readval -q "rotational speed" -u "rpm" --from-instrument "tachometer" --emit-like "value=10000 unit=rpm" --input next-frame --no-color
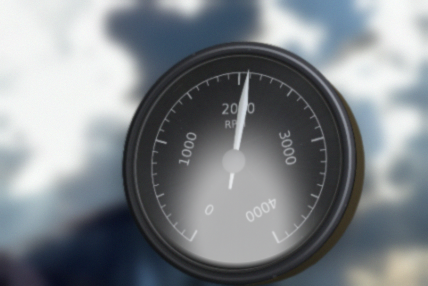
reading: value=2100 unit=rpm
